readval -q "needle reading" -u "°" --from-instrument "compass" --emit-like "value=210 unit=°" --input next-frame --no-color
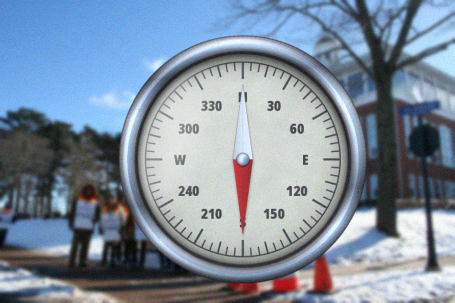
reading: value=180 unit=°
